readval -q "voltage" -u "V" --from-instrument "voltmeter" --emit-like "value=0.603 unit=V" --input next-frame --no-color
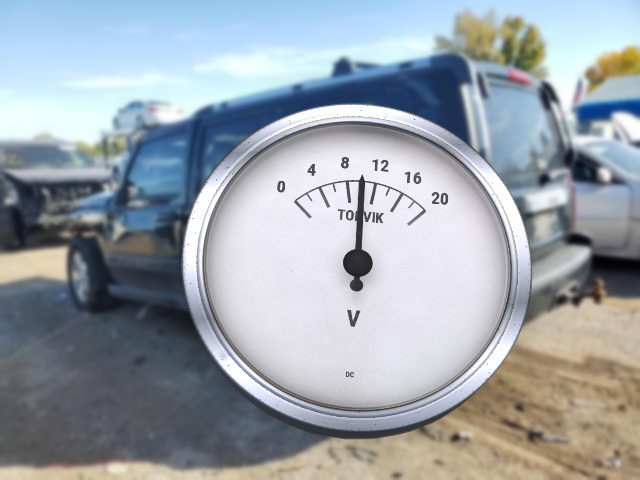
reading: value=10 unit=V
